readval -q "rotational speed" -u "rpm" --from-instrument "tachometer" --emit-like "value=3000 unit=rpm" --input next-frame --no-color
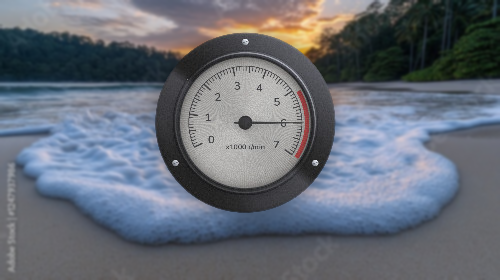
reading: value=6000 unit=rpm
